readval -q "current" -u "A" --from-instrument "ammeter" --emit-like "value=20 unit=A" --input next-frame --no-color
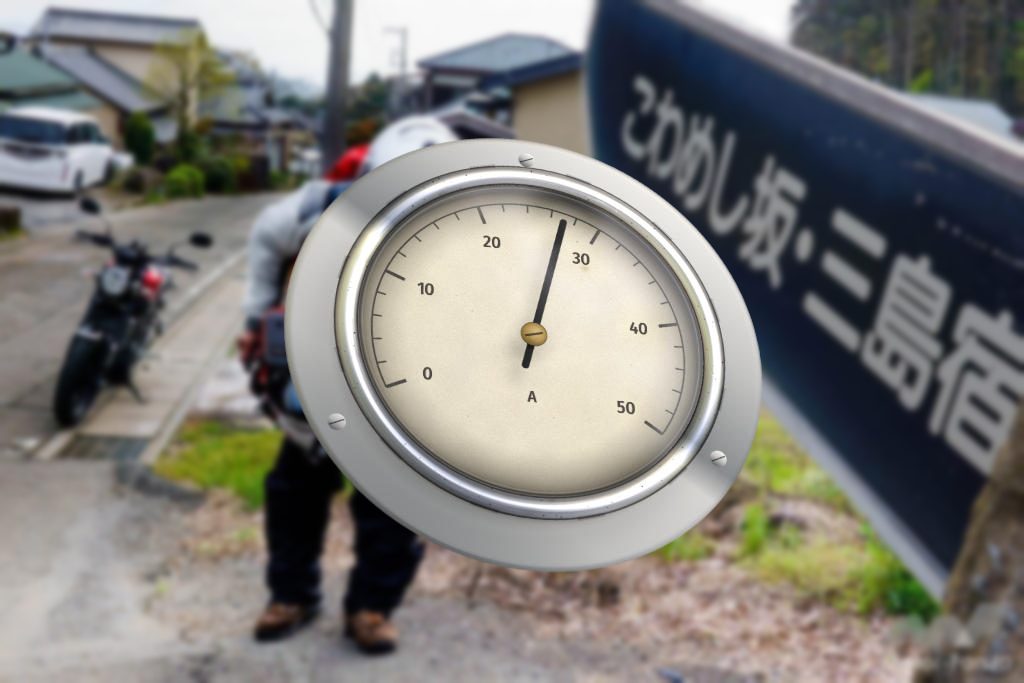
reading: value=27 unit=A
